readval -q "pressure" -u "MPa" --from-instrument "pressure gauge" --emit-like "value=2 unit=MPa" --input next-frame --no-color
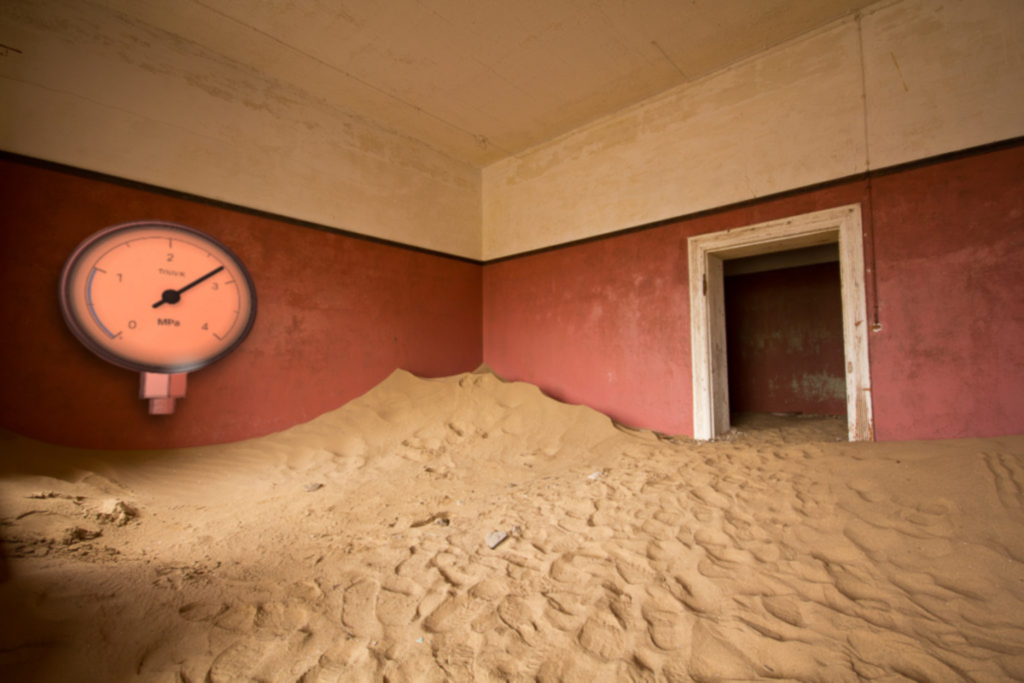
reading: value=2.75 unit=MPa
